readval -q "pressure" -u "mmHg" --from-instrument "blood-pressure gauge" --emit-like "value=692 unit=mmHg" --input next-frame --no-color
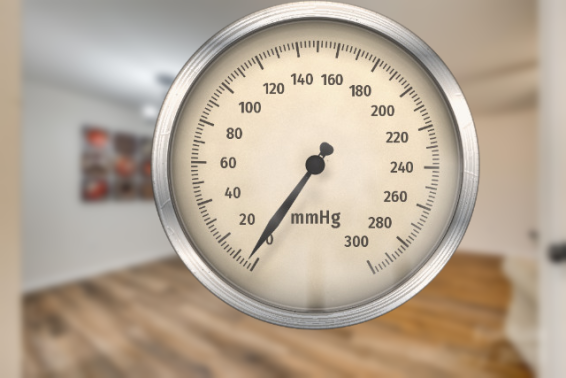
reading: value=4 unit=mmHg
